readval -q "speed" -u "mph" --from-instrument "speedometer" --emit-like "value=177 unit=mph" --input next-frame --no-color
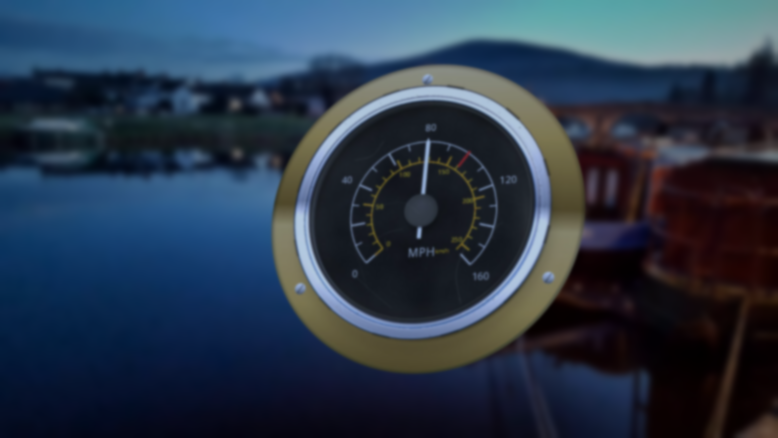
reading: value=80 unit=mph
